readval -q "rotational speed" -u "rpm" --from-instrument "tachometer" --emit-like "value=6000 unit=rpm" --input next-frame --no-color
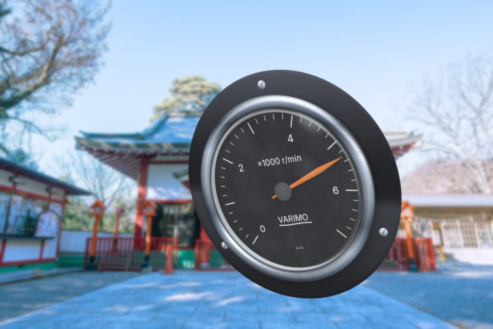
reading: value=5300 unit=rpm
